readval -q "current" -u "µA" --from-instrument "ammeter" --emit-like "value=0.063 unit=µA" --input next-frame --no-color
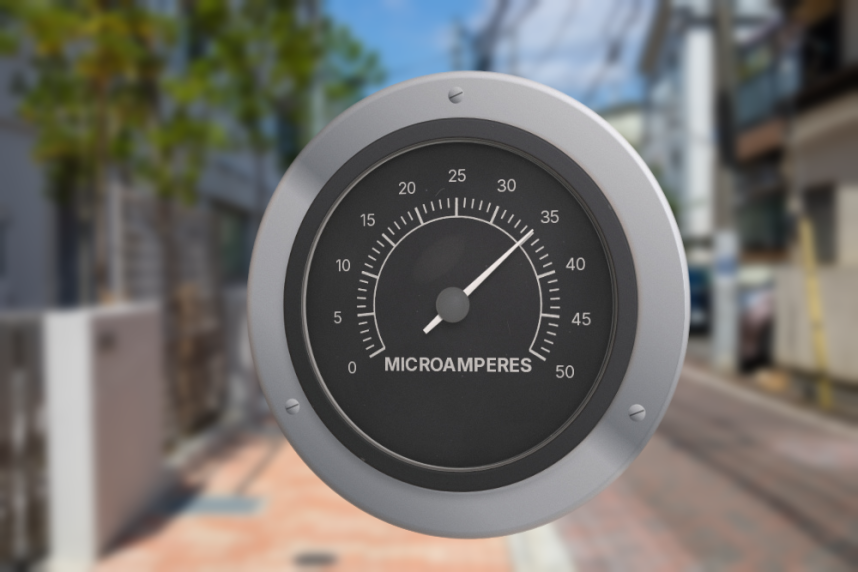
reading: value=35 unit=µA
